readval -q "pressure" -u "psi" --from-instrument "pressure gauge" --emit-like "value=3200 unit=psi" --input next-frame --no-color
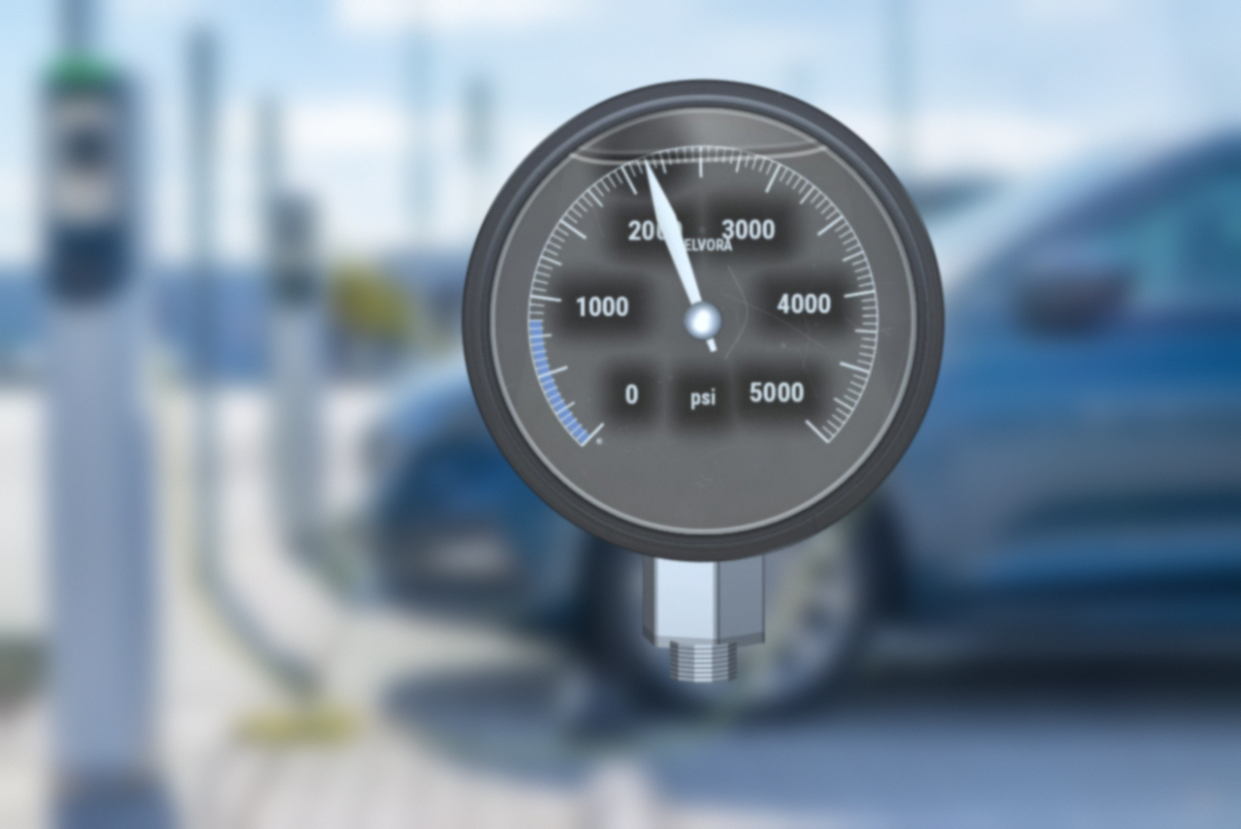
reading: value=2150 unit=psi
